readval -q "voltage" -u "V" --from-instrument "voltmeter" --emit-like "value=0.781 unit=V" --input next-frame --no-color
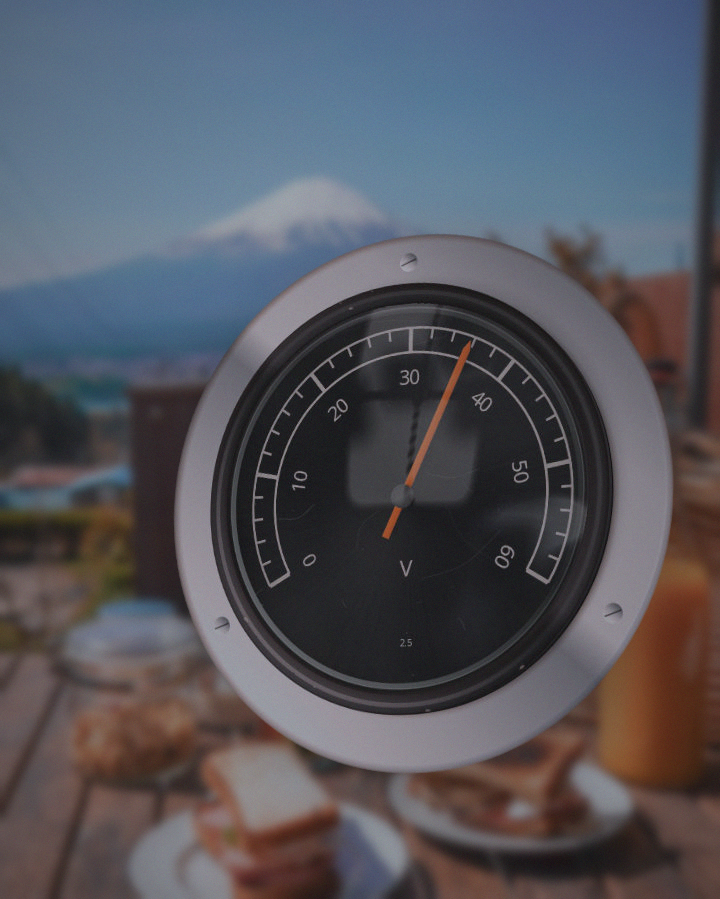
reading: value=36 unit=V
